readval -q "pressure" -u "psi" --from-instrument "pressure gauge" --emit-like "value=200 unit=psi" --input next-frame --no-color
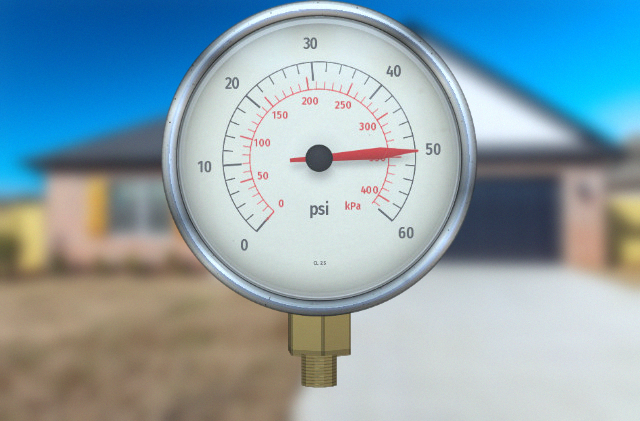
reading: value=50 unit=psi
